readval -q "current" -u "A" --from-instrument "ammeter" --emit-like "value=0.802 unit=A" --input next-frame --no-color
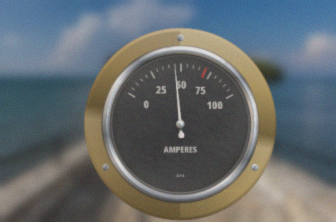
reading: value=45 unit=A
